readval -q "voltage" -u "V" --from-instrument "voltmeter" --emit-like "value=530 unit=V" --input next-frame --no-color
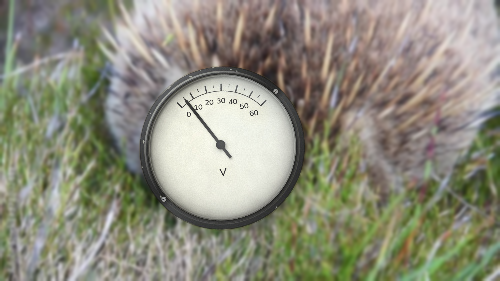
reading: value=5 unit=V
